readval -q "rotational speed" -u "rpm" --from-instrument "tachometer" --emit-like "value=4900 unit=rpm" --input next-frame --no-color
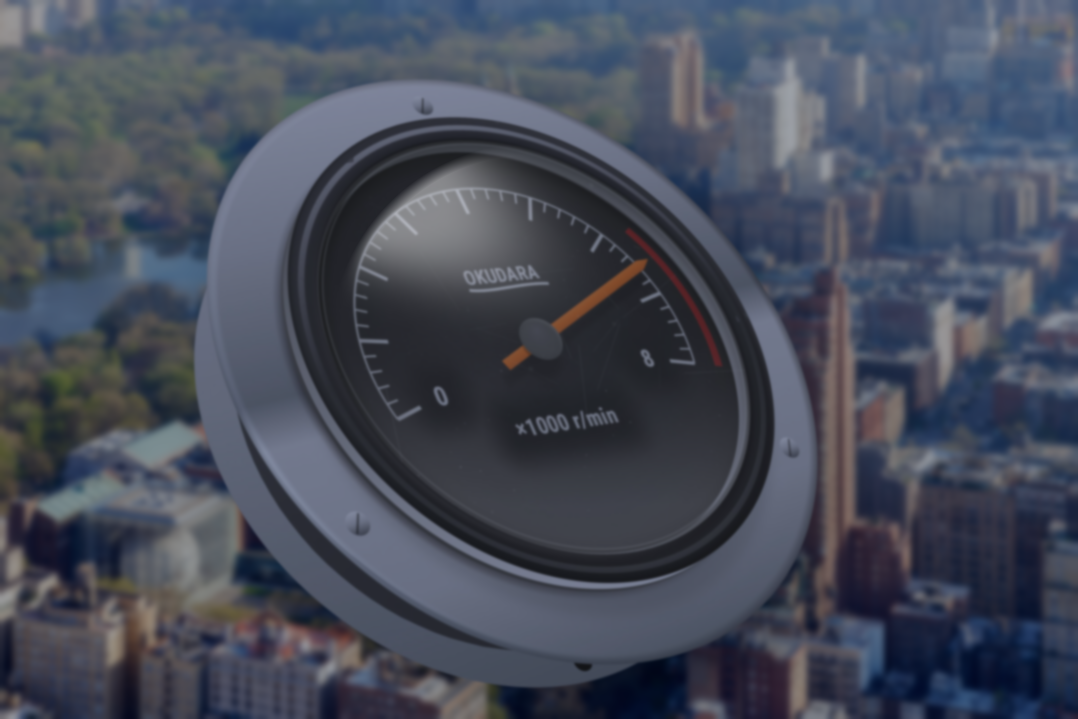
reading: value=6600 unit=rpm
